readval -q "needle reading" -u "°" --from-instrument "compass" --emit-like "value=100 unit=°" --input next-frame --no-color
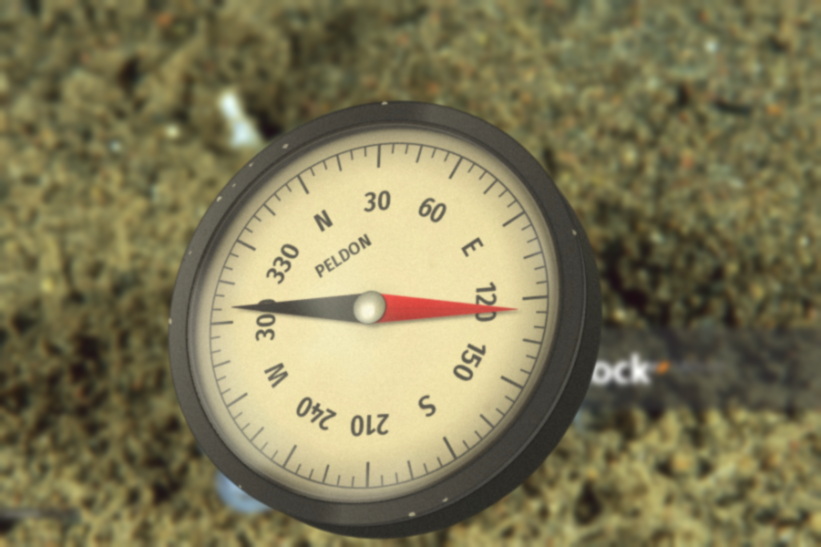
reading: value=125 unit=°
